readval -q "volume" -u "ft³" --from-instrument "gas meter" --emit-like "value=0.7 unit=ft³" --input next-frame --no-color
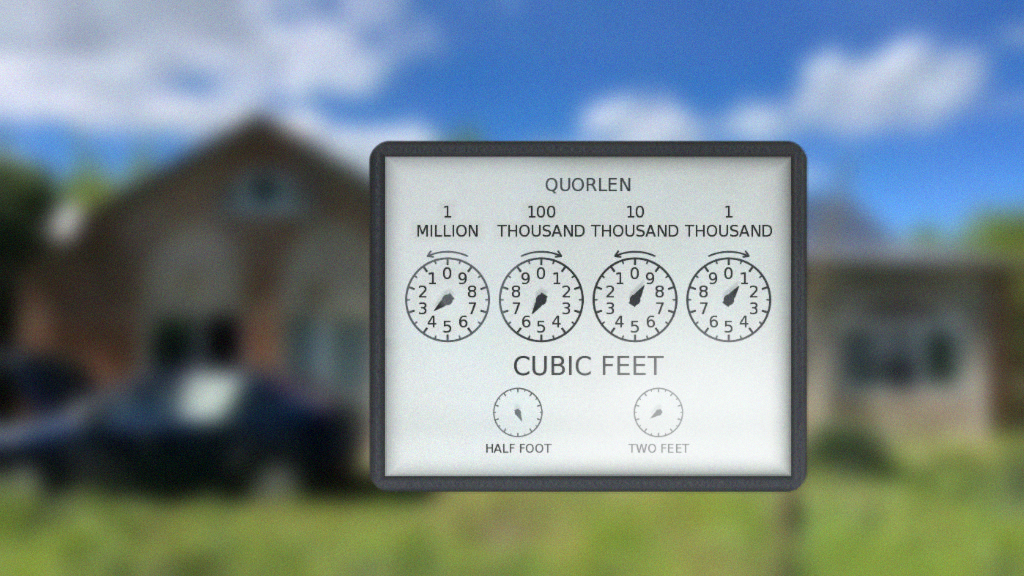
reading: value=359100 unit=ft³
